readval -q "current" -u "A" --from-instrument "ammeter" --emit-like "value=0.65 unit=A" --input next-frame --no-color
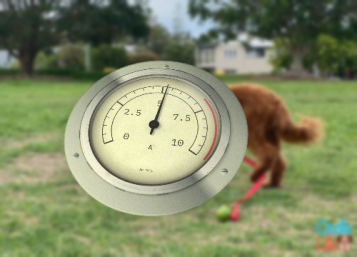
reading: value=5.25 unit=A
